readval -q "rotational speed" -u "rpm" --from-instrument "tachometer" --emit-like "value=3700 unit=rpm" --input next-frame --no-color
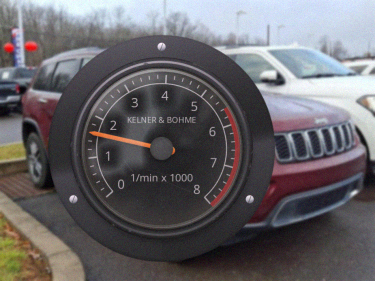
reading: value=1600 unit=rpm
